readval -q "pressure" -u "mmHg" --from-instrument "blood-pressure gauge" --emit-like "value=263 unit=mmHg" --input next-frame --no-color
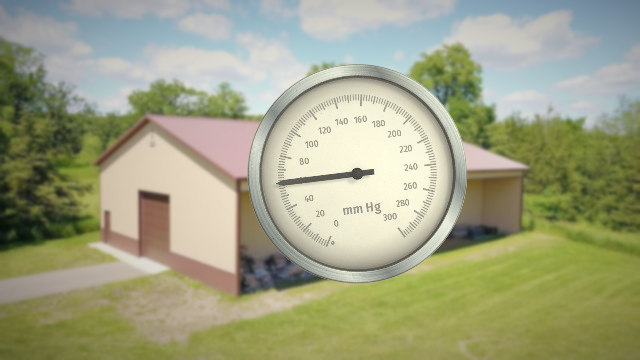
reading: value=60 unit=mmHg
